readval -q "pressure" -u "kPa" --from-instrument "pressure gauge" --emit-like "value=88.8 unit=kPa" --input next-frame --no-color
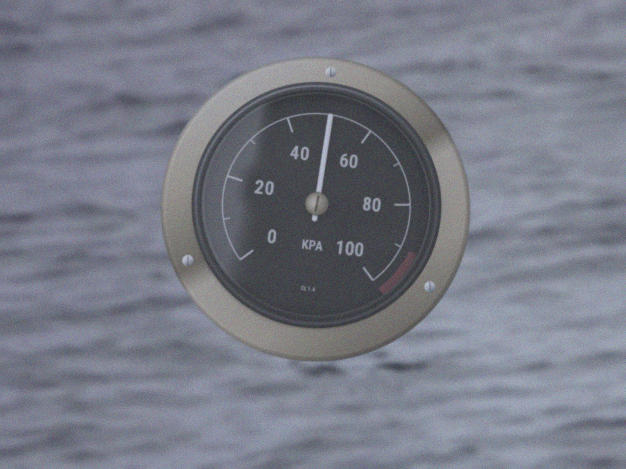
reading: value=50 unit=kPa
